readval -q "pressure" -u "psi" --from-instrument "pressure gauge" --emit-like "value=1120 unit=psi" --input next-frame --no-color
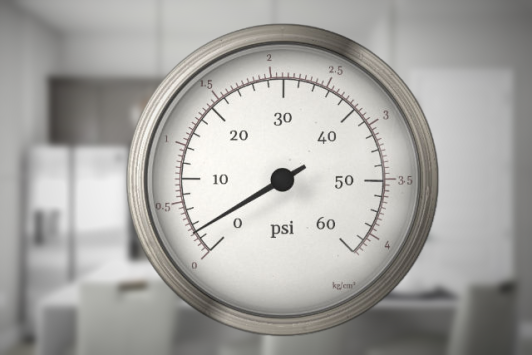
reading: value=3 unit=psi
